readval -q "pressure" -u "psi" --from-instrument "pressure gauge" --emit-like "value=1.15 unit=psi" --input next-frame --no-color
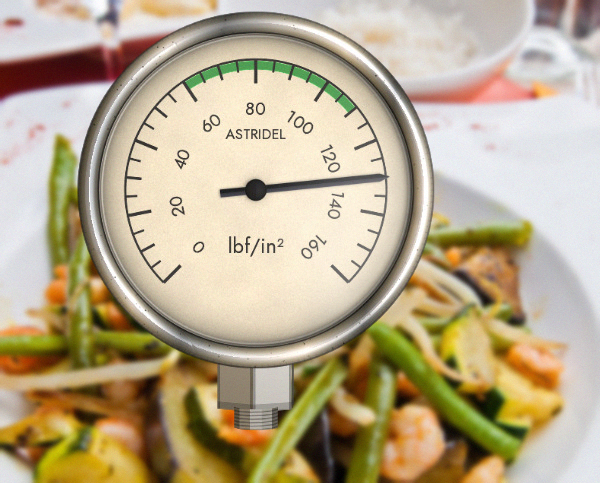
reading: value=130 unit=psi
